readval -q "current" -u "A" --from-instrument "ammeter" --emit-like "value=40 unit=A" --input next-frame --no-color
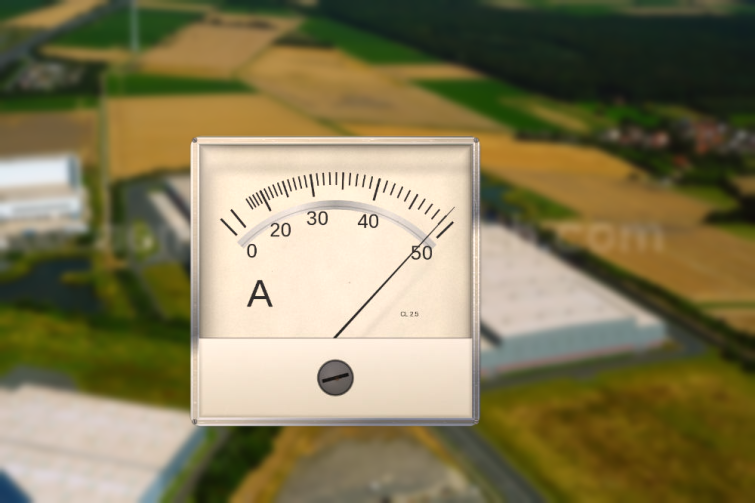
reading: value=49 unit=A
